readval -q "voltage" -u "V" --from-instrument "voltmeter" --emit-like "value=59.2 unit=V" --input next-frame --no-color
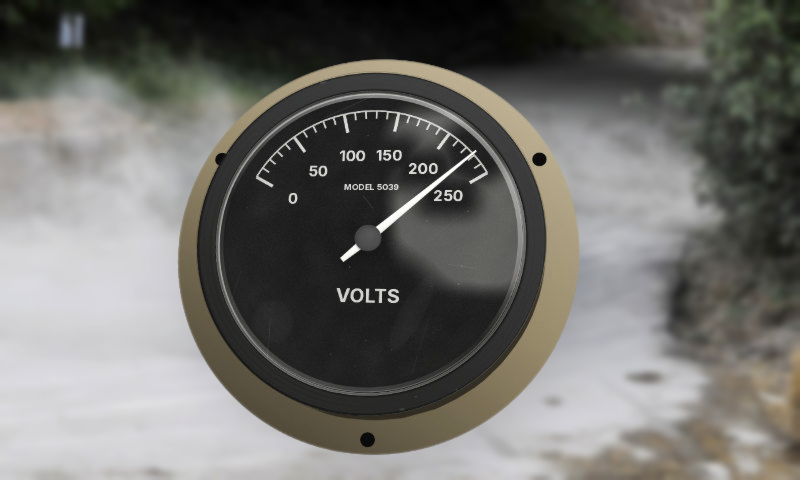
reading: value=230 unit=V
